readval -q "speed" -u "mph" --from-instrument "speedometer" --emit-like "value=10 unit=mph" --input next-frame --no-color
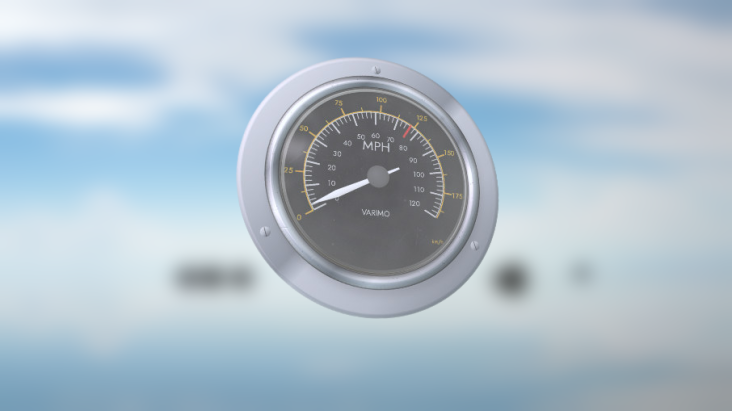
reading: value=2 unit=mph
